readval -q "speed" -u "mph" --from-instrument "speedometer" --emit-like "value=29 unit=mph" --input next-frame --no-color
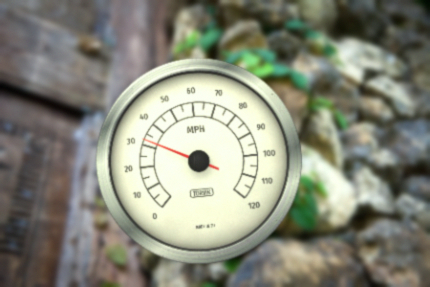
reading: value=32.5 unit=mph
